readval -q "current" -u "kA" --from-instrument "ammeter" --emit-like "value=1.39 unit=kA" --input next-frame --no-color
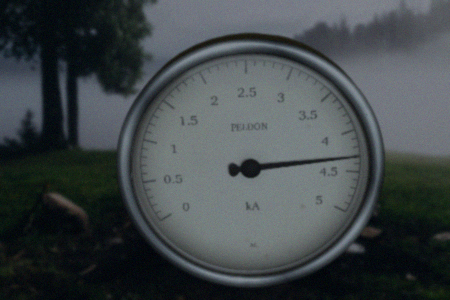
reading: value=4.3 unit=kA
